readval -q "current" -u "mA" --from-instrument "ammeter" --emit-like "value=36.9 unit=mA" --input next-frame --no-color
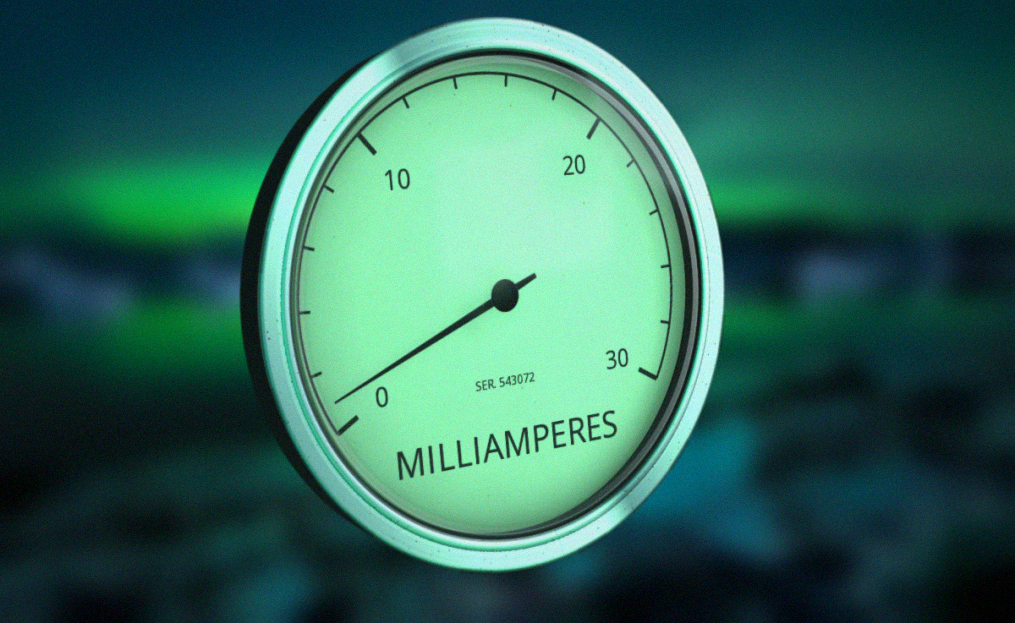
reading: value=1 unit=mA
